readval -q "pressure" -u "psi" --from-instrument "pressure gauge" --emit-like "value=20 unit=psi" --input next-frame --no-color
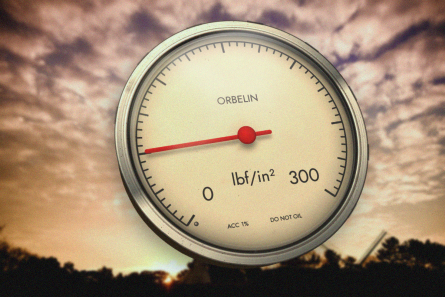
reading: value=50 unit=psi
